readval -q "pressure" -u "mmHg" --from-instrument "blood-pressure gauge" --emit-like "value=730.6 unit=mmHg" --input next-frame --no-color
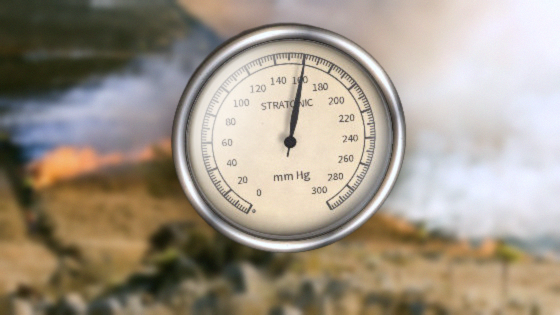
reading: value=160 unit=mmHg
